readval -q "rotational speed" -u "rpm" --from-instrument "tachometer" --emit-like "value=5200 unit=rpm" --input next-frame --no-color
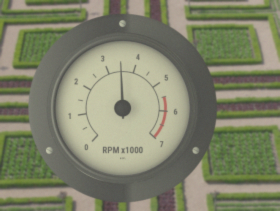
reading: value=3500 unit=rpm
